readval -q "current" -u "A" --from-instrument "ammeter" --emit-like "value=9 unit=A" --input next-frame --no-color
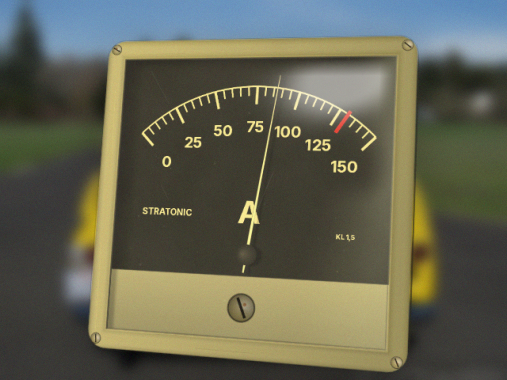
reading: value=87.5 unit=A
